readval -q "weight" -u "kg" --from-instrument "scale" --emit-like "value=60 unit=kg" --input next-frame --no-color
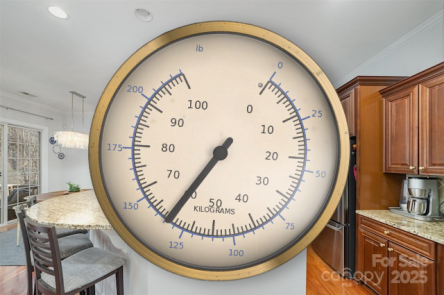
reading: value=61 unit=kg
